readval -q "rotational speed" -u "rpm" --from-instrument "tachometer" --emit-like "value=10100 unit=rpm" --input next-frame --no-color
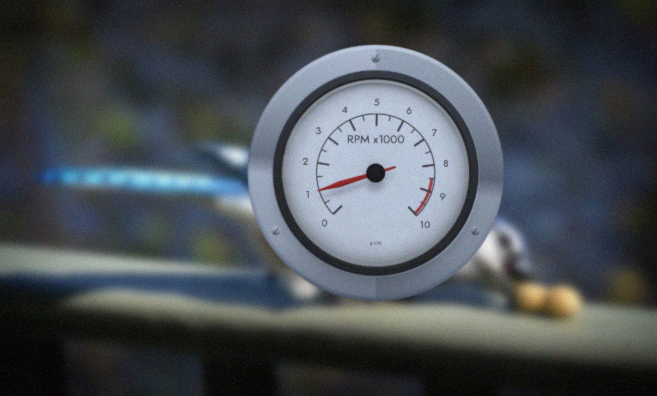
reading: value=1000 unit=rpm
